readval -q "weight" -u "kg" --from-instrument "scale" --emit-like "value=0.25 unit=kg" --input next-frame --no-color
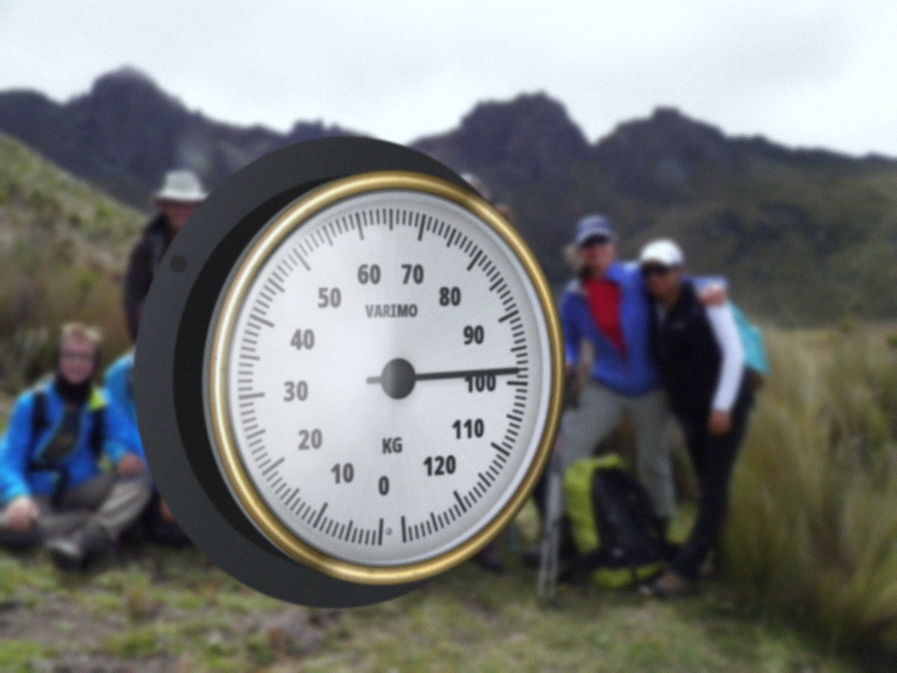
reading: value=98 unit=kg
